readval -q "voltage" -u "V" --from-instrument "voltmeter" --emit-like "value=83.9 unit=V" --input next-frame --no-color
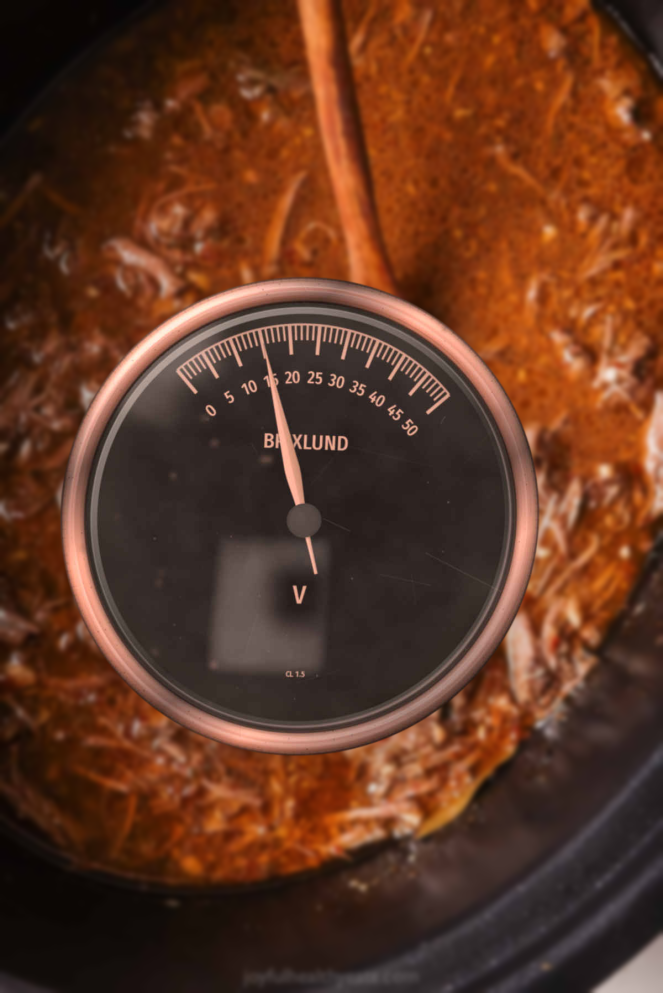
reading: value=15 unit=V
